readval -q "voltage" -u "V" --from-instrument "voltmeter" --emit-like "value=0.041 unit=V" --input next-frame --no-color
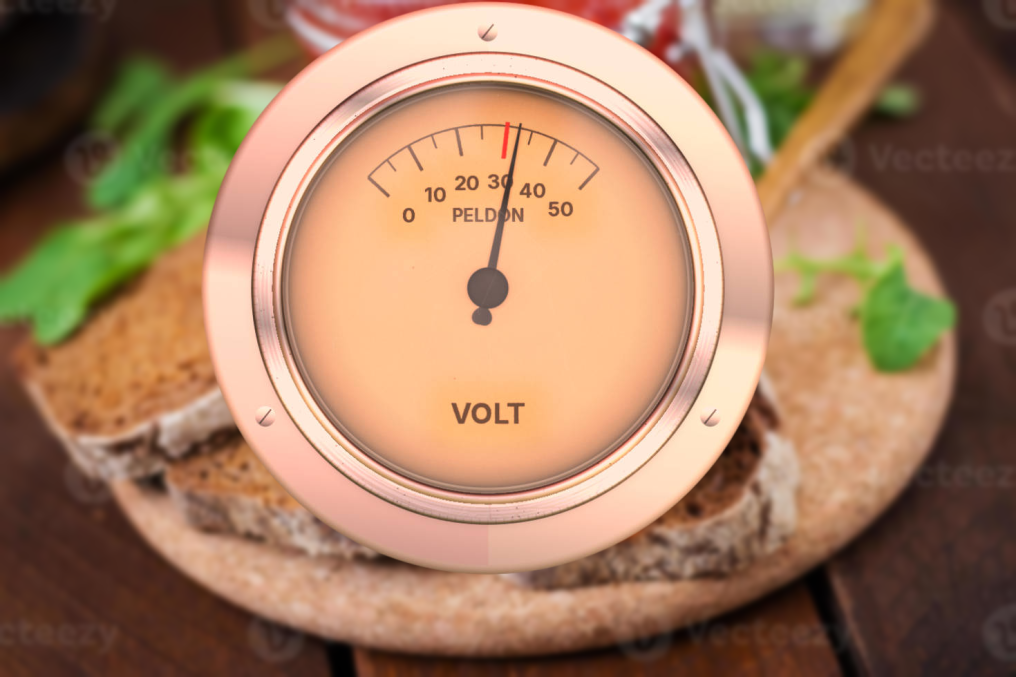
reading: value=32.5 unit=V
